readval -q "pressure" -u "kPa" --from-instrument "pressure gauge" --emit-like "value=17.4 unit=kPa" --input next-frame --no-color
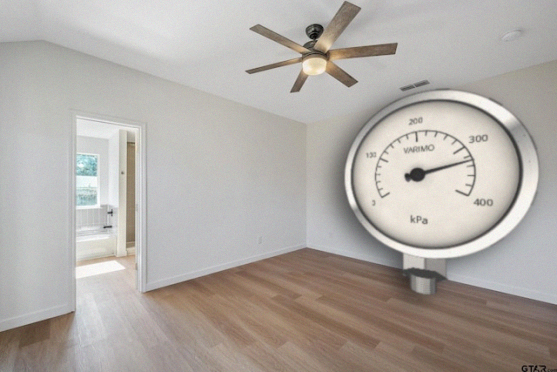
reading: value=330 unit=kPa
